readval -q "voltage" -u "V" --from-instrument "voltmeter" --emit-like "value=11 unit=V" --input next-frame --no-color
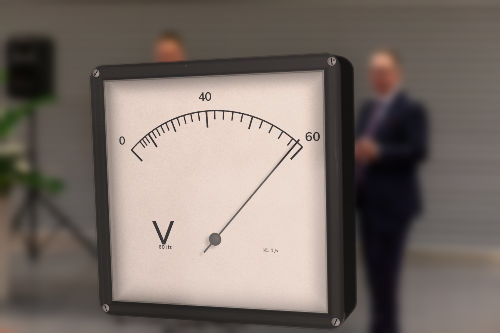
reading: value=59 unit=V
